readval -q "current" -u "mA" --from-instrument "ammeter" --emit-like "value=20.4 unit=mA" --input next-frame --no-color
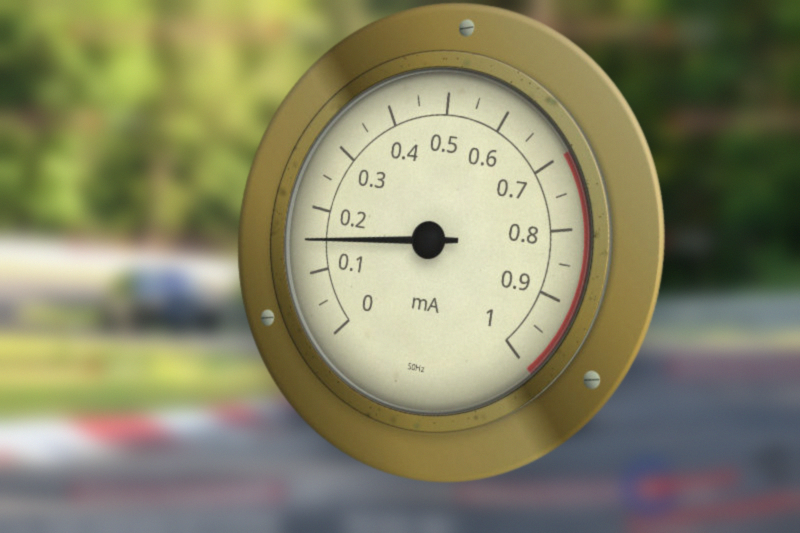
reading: value=0.15 unit=mA
